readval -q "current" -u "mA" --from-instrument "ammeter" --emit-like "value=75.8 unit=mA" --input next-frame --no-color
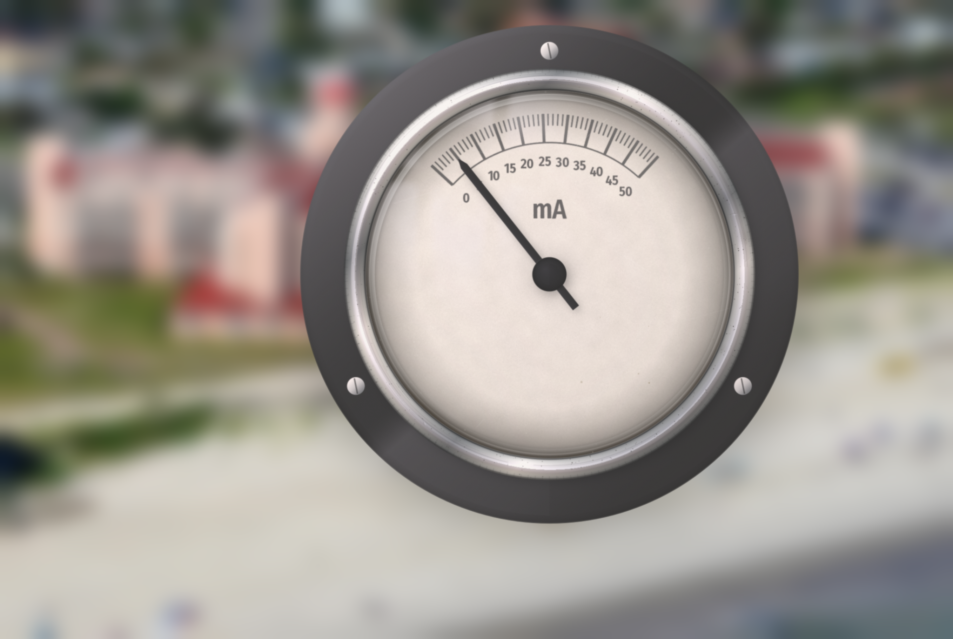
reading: value=5 unit=mA
